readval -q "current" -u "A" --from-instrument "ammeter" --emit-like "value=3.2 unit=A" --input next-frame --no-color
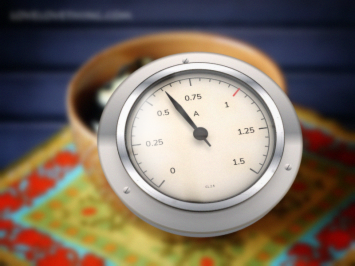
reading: value=0.6 unit=A
